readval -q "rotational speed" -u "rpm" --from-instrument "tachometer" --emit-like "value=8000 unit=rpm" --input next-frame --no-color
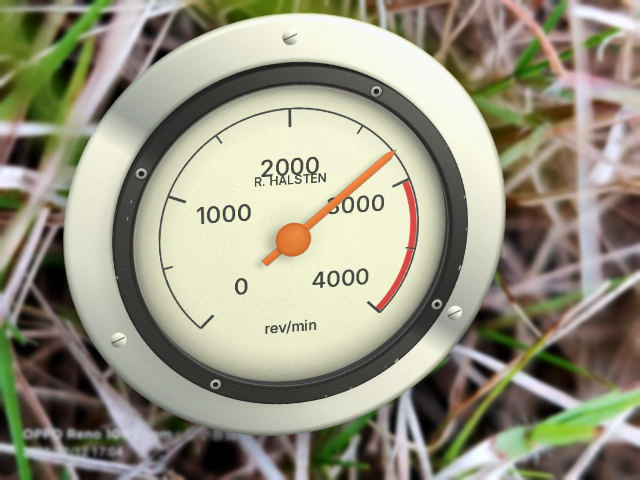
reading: value=2750 unit=rpm
